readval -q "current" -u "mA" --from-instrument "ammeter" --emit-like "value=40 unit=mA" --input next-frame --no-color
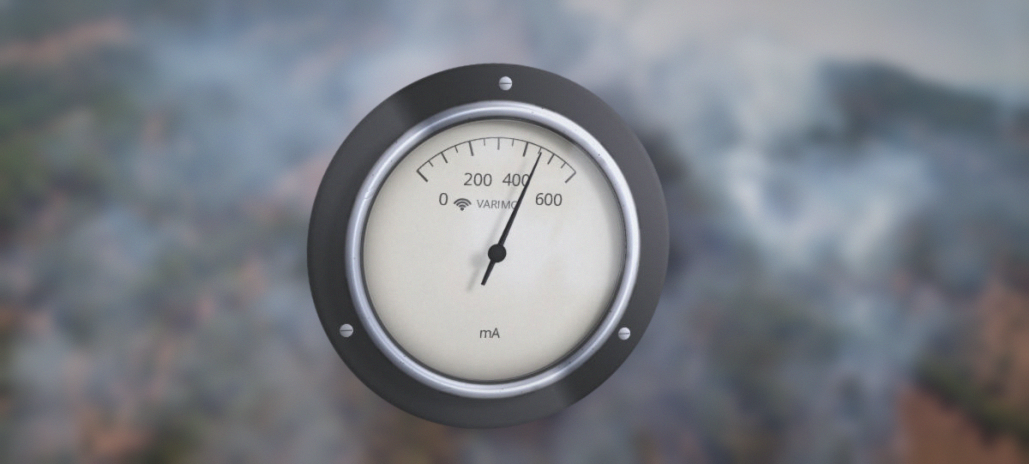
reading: value=450 unit=mA
